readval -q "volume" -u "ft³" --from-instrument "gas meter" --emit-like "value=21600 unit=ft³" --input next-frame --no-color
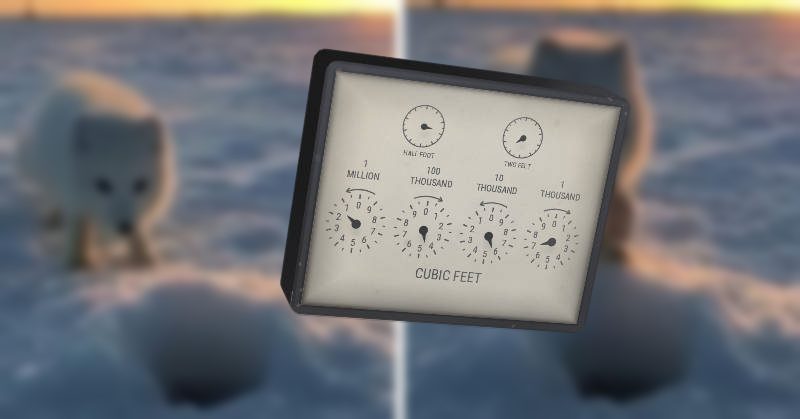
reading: value=145700 unit=ft³
